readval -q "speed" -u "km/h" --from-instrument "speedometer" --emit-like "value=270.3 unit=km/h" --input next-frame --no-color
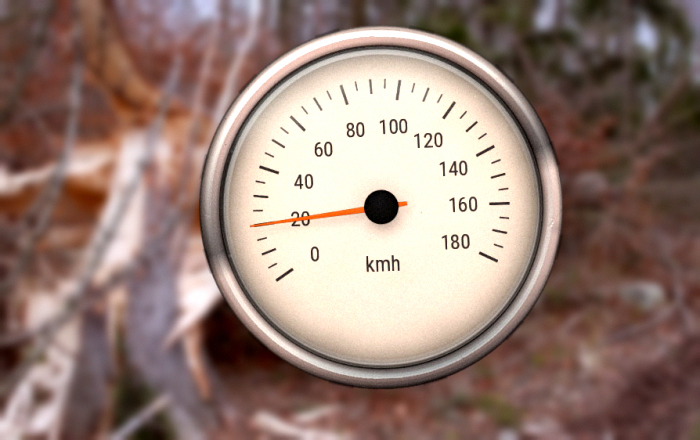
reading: value=20 unit=km/h
